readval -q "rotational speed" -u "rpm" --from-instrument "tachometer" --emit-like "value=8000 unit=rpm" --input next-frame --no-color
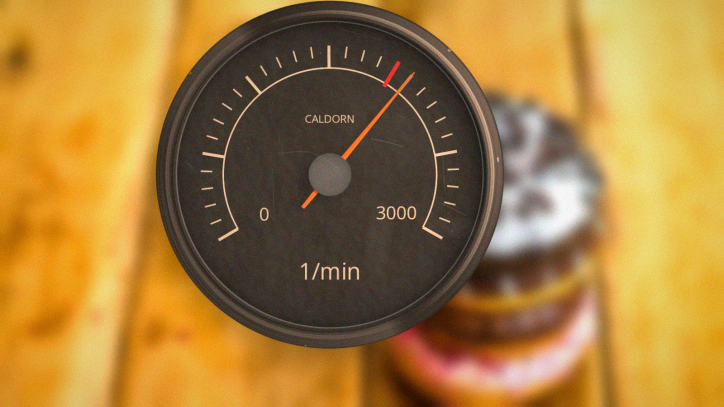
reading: value=2000 unit=rpm
